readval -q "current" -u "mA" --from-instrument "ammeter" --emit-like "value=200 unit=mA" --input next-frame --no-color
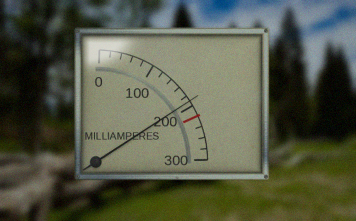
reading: value=190 unit=mA
